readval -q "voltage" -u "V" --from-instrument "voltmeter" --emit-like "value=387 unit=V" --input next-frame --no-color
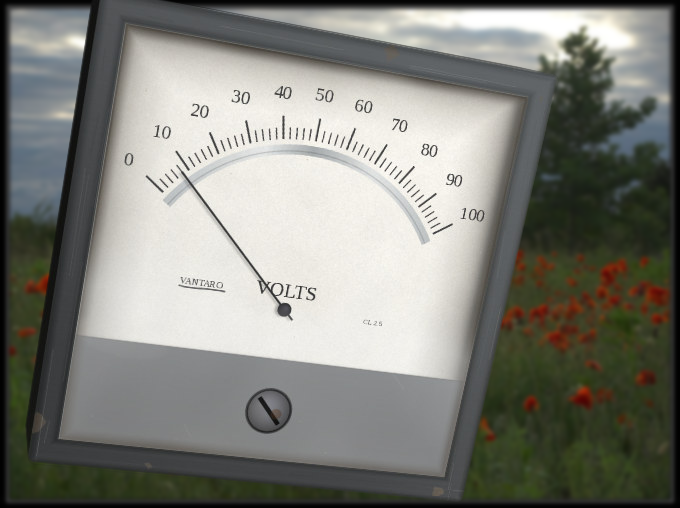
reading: value=8 unit=V
